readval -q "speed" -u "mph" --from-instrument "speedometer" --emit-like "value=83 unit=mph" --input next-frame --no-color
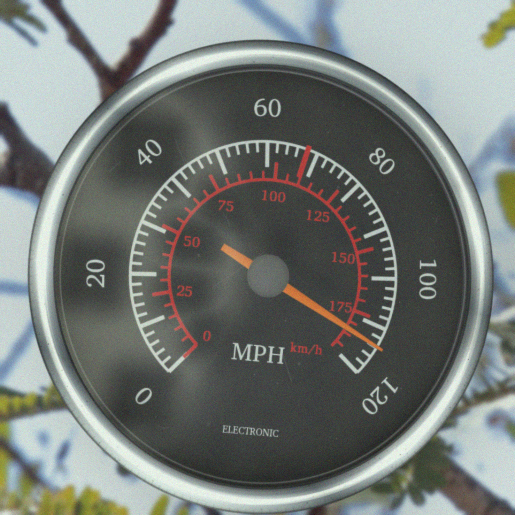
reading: value=114 unit=mph
